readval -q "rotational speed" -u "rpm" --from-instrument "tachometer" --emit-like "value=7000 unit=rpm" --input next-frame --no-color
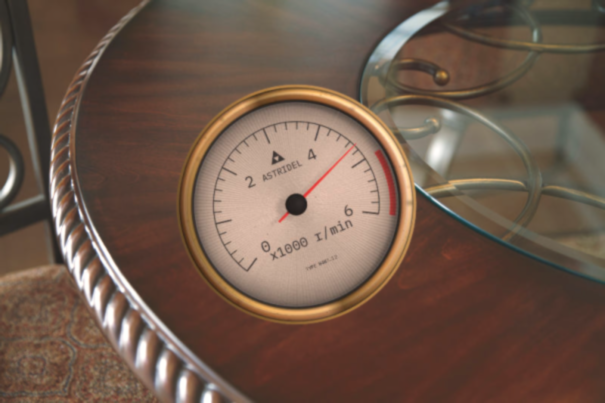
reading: value=4700 unit=rpm
